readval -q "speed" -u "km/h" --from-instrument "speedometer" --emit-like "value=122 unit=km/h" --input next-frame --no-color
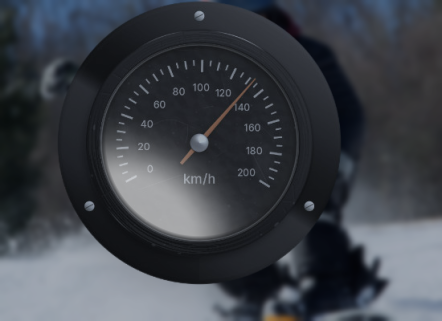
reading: value=132.5 unit=km/h
